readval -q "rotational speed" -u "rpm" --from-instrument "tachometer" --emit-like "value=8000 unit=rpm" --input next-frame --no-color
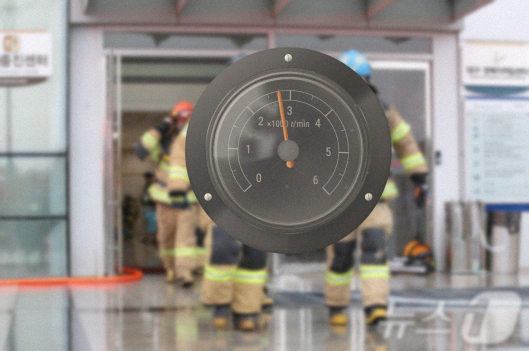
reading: value=2750 unit=rpm
